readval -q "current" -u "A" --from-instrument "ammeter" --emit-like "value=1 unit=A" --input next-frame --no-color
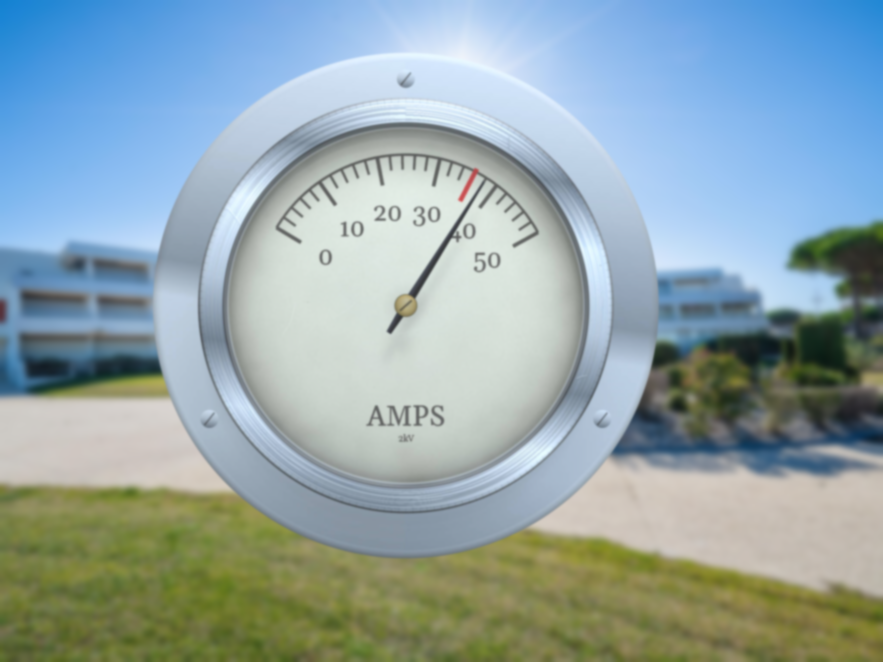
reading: value=38 unit=A
